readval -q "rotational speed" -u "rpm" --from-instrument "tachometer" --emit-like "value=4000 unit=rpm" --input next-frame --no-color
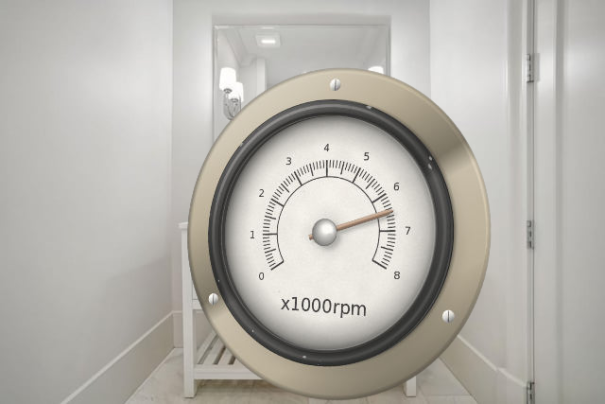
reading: value=6500 unit=rpm
